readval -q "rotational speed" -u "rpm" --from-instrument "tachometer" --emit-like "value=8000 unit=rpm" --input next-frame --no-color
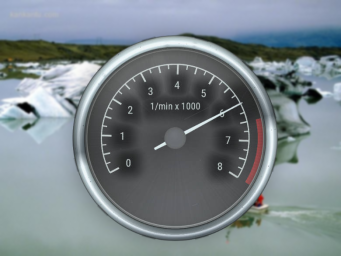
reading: value=6000 unit=rpm
